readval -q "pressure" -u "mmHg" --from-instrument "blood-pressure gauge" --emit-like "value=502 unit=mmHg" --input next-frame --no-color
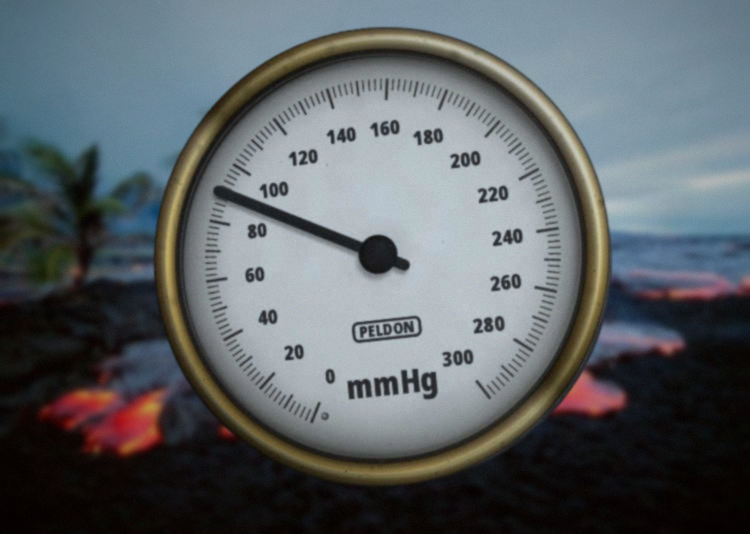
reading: value=90 unit=mmHg
